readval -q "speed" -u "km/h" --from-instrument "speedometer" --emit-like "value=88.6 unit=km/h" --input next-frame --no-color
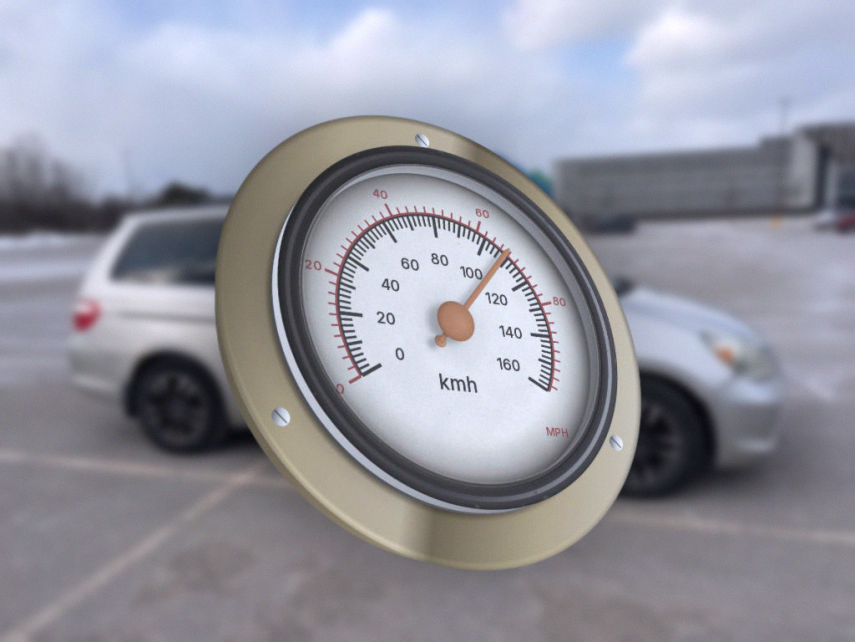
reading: value=108 unit=km/h
